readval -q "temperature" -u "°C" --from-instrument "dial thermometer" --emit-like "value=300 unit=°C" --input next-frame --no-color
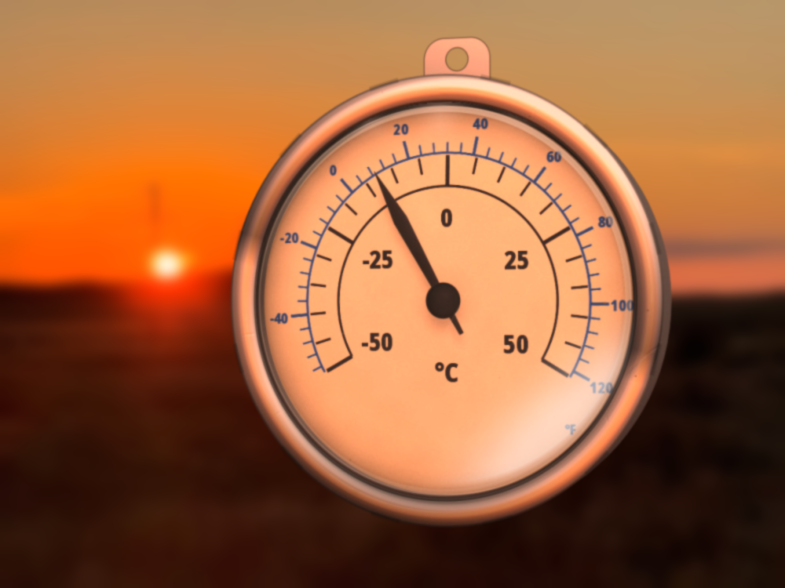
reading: value=-12.5 unit=°C
